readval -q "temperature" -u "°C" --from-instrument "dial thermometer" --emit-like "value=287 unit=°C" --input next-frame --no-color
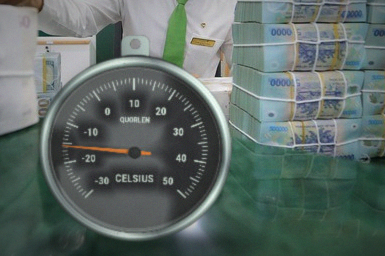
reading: value=-15 unit=°C
